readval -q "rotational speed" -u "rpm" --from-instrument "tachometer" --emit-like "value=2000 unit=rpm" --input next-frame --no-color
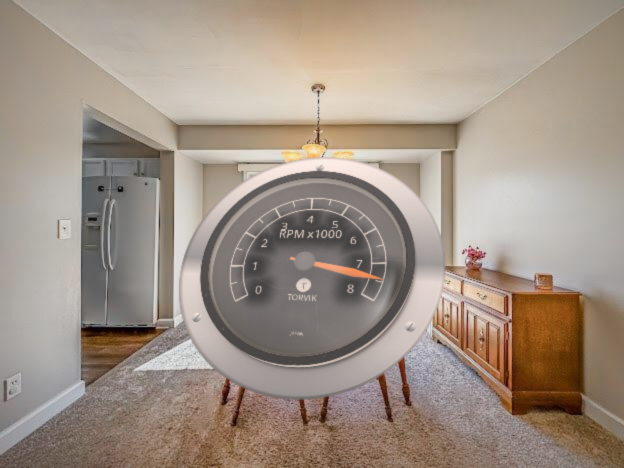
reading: value=7500 unit=rpm
